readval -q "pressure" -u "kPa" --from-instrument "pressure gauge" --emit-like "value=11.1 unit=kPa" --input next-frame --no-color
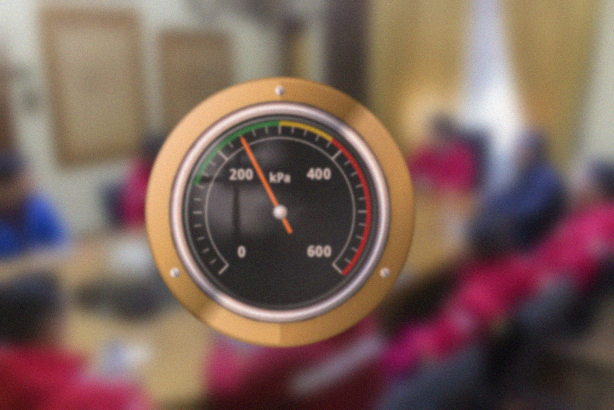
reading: value=240 unit=kPa
